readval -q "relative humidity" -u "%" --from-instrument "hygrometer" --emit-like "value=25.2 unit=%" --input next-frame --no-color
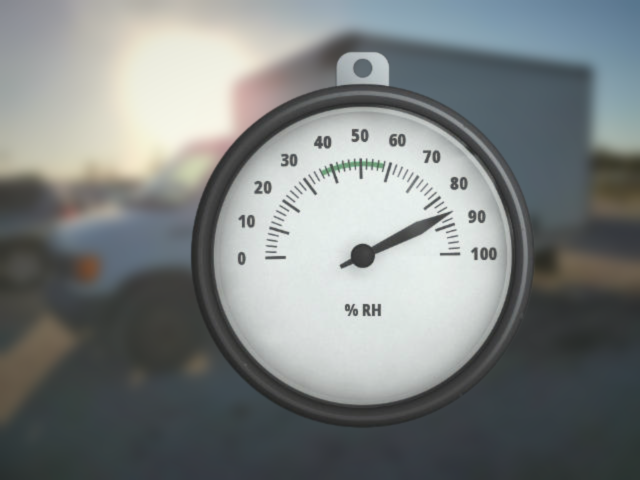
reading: value=86 unit=%
